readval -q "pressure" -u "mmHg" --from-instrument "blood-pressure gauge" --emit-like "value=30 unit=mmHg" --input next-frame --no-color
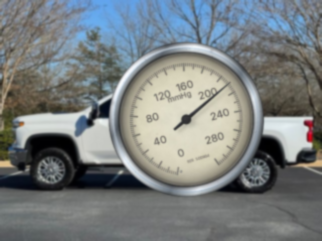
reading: value=210 unit=mmHg
